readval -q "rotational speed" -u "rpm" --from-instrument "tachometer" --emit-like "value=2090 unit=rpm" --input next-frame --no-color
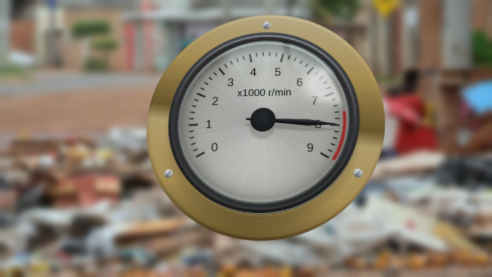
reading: value=8000 unit=rpm
